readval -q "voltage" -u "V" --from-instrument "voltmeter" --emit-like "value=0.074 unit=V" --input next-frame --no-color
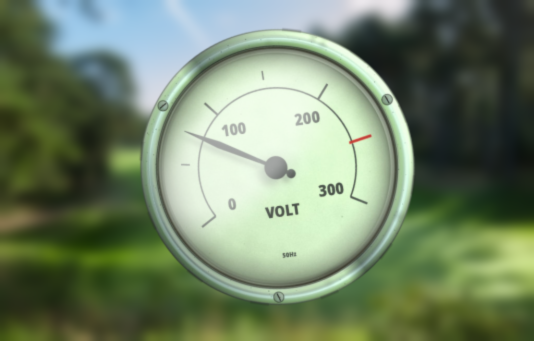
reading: value=75 unit=V
